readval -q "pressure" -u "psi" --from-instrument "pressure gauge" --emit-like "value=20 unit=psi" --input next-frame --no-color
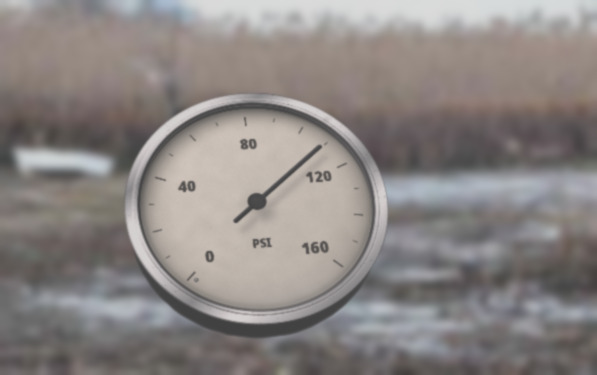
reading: value=110 unit=psi
